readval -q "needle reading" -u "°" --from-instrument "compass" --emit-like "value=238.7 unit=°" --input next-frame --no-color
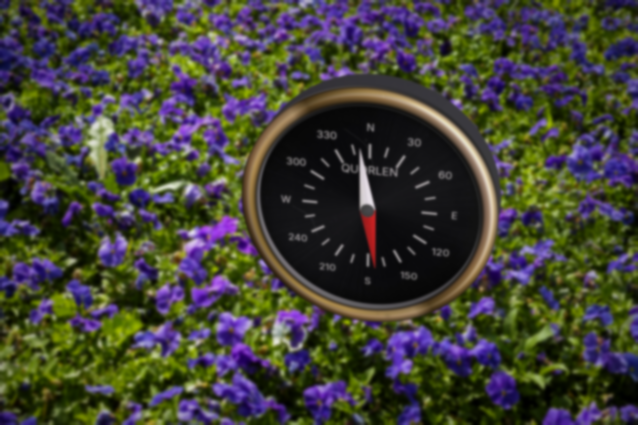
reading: value=172.5 unit=°
